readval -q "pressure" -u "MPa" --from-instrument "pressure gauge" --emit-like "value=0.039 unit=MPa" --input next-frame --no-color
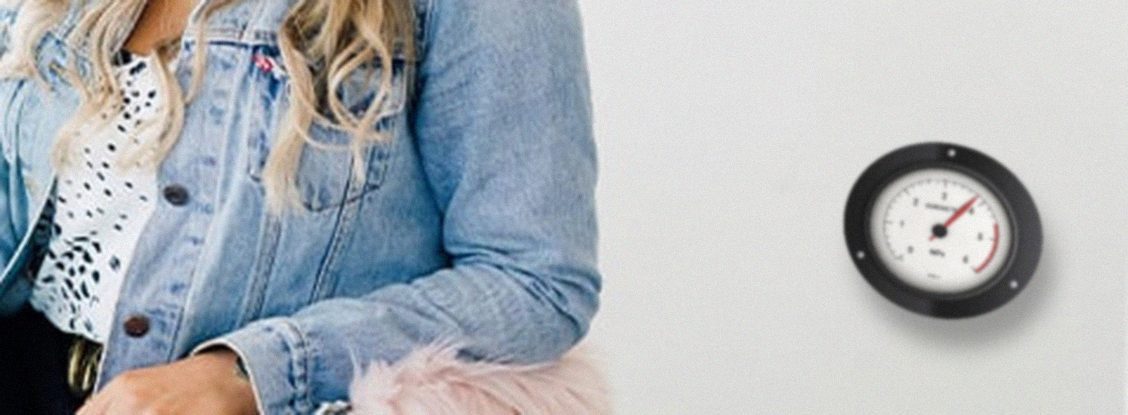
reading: value=3.8 unit=MPa
